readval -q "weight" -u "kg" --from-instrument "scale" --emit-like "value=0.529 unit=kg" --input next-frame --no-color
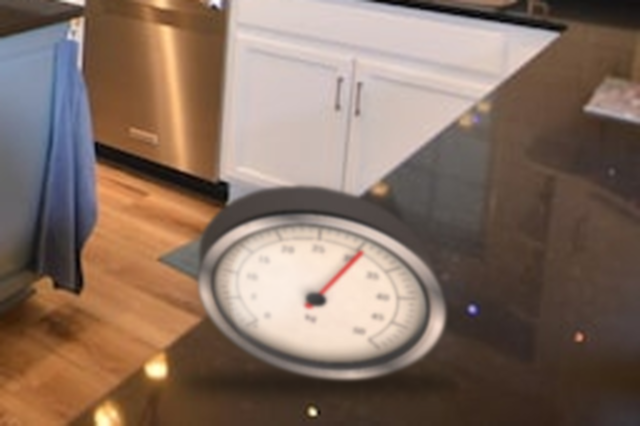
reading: value=30 unit=kg
